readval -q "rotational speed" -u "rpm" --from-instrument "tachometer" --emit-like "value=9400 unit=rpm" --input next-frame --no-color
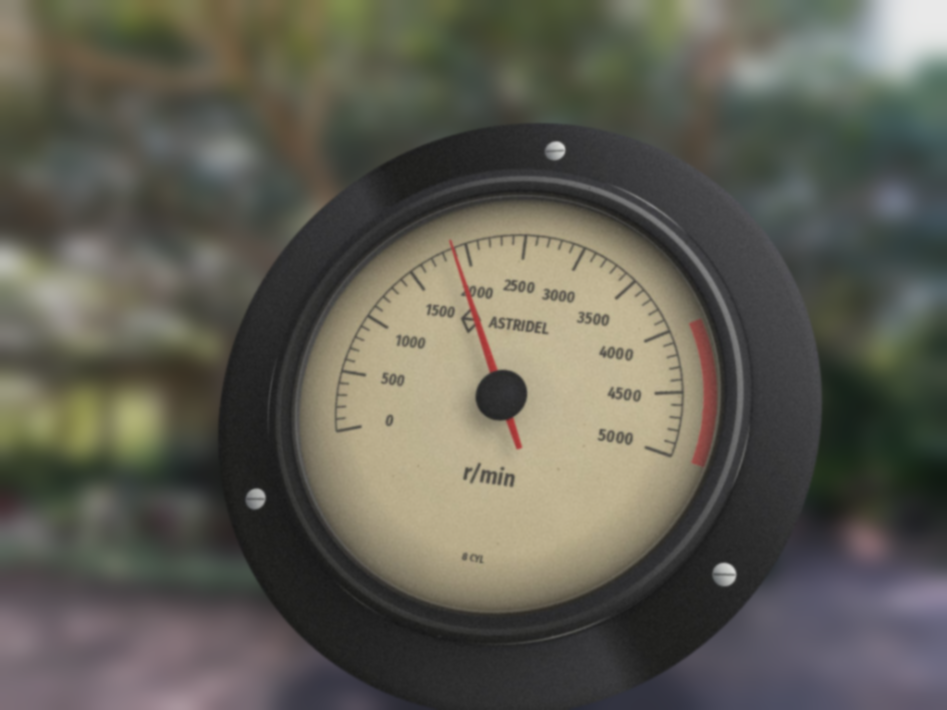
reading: value=1900 unit=rpm
